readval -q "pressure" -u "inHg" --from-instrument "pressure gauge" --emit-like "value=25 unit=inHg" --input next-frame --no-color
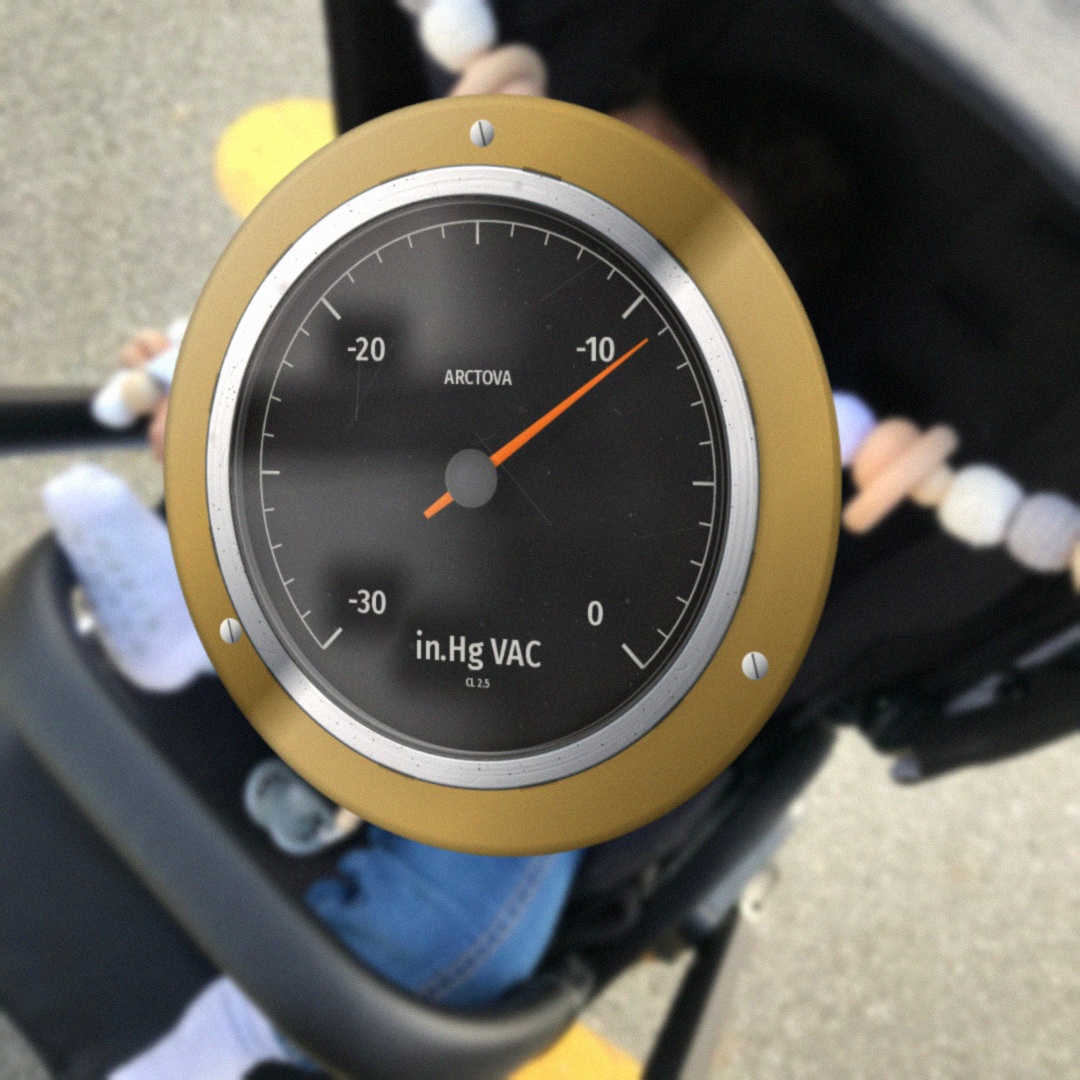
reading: value=-9 unit=inHg
